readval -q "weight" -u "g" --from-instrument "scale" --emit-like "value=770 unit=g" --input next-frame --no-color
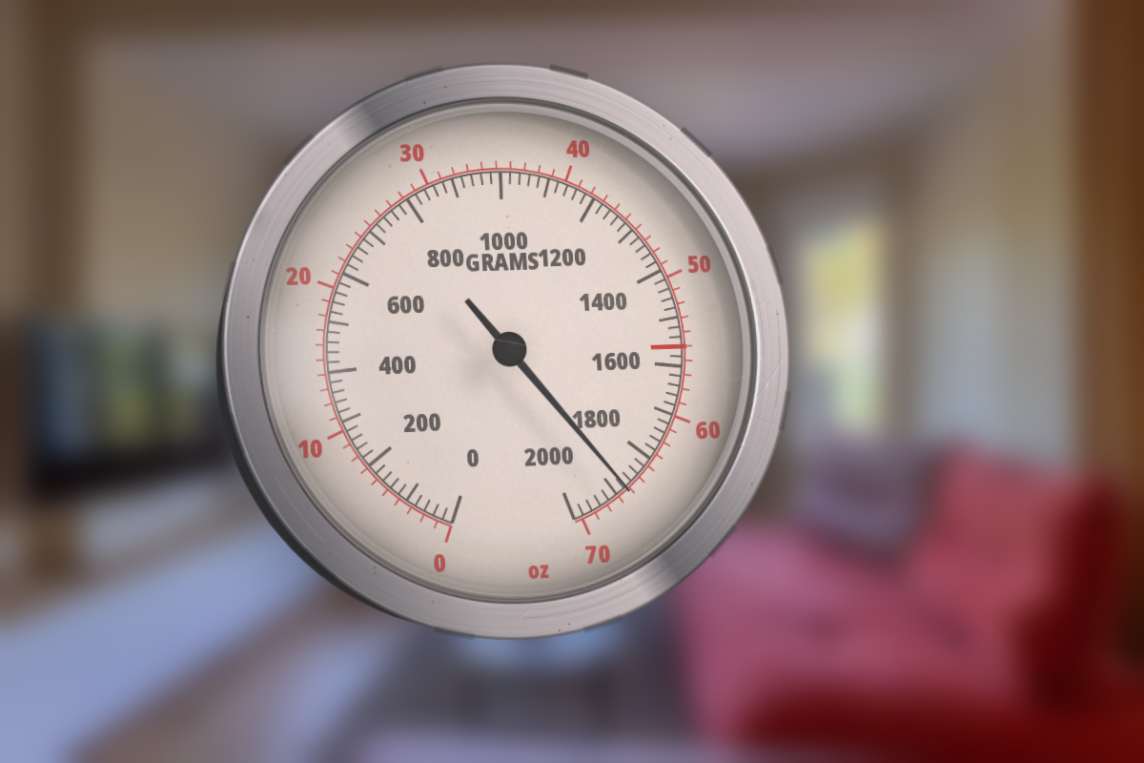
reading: value=1880 unit=g
